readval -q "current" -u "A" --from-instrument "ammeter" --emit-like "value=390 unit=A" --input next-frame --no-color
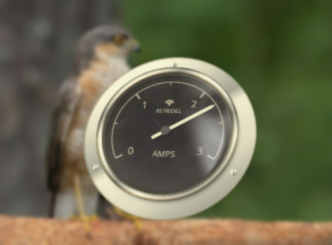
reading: value=2.25 unit=A
